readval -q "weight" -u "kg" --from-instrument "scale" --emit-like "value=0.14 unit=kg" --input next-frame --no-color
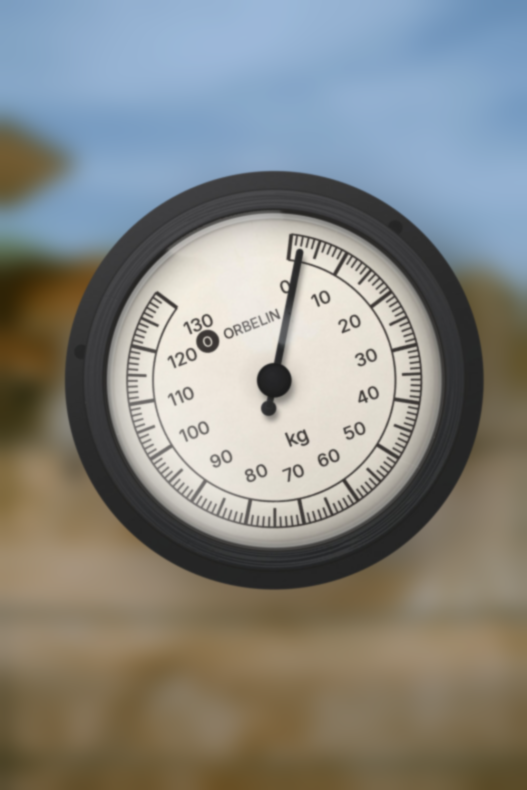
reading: value=2 unit=kg
